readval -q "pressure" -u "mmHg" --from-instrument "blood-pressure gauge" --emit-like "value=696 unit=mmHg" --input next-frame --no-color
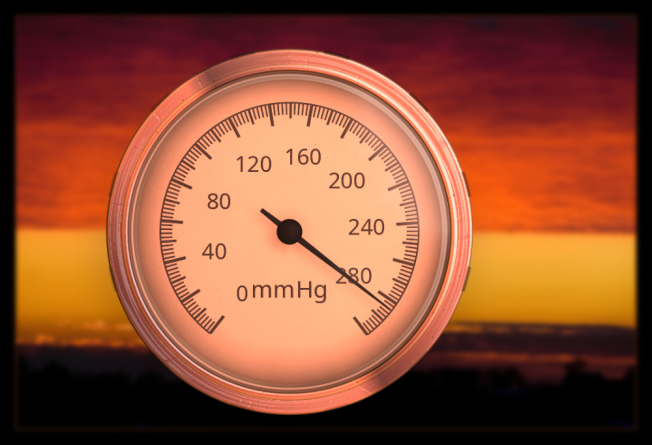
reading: value=284 unit=mmHg
